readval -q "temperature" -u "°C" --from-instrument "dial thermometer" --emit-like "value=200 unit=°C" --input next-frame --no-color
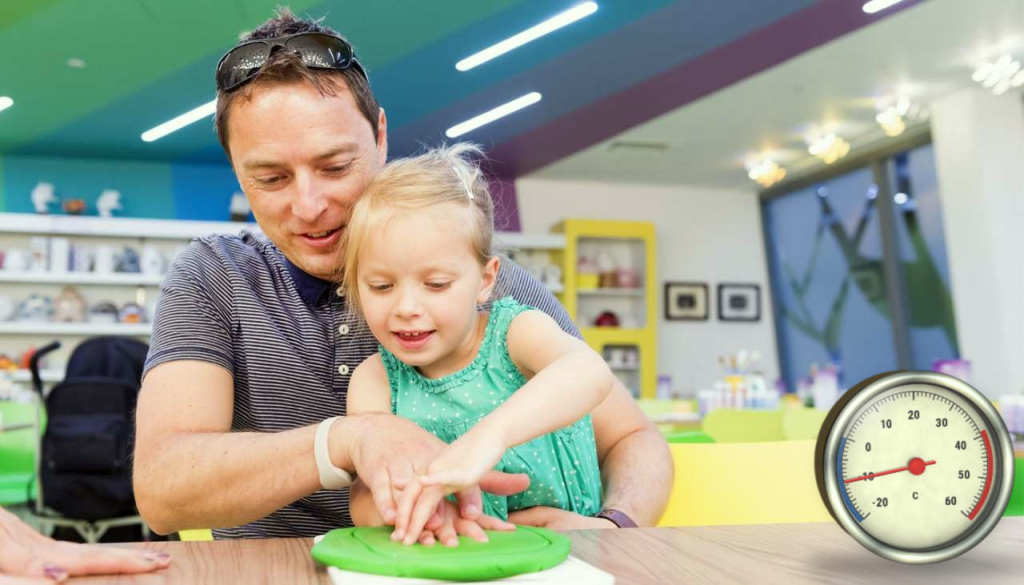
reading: value=-10 unit=°C
